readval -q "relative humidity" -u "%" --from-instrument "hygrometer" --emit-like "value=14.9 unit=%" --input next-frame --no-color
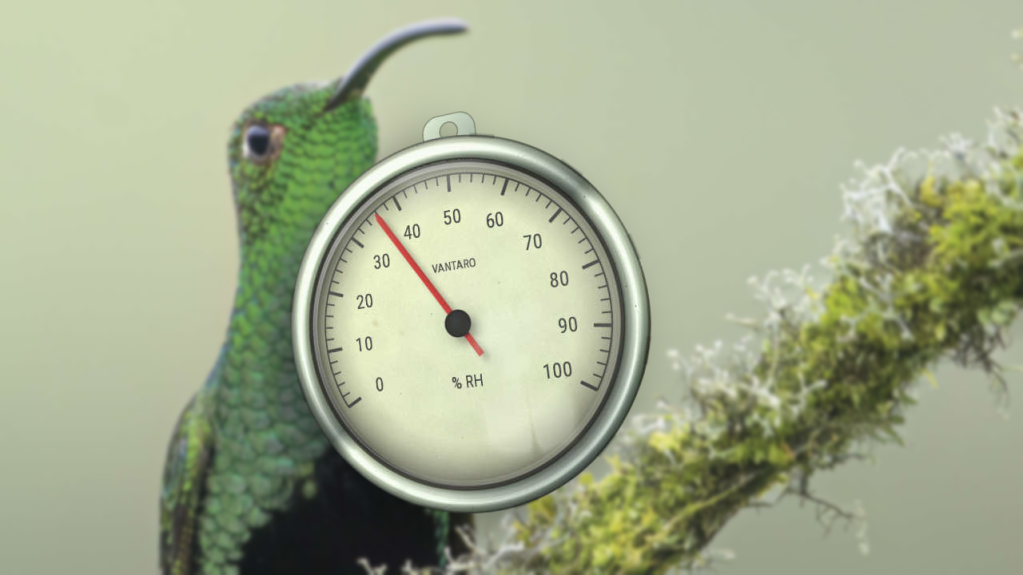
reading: value=36 unit=%
